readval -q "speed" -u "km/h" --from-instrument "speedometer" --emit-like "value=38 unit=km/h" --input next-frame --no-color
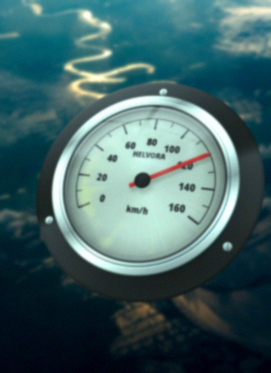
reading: value=120 unit=km/h
